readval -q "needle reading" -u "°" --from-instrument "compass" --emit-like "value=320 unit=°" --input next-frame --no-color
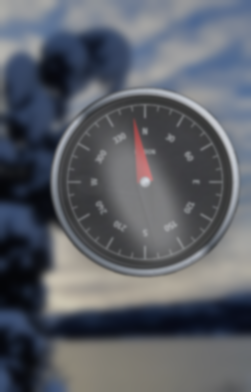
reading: value=350 unit=°
